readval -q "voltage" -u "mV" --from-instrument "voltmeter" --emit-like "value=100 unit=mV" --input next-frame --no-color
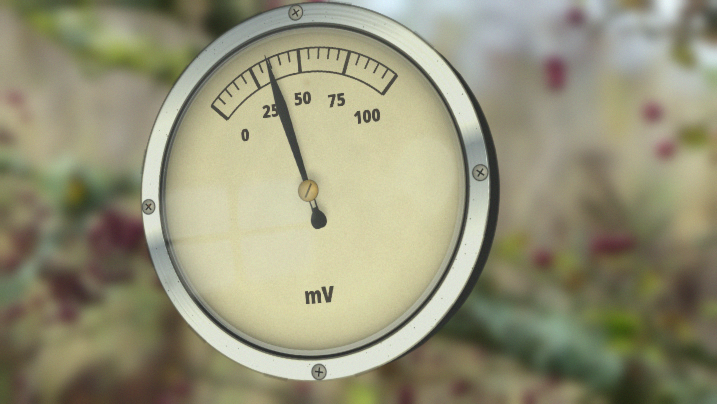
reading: value=35 unit=mV
